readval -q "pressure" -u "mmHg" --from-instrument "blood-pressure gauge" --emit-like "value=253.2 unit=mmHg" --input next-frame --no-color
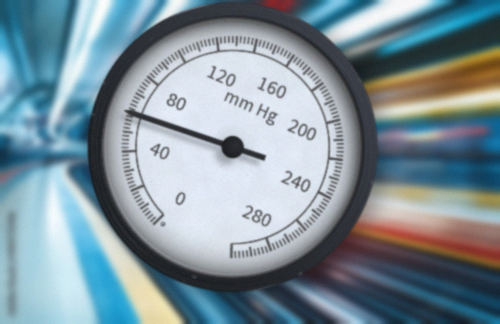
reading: value=60 unit=mmHg
